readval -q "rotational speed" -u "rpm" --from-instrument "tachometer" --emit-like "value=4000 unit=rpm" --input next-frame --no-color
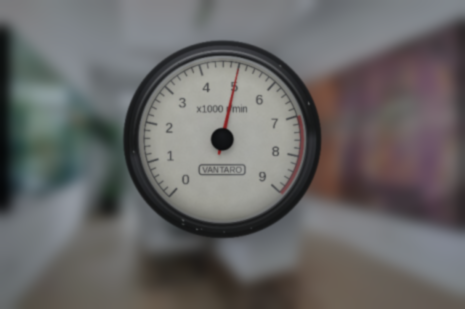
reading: value=5000 unit=rpm
